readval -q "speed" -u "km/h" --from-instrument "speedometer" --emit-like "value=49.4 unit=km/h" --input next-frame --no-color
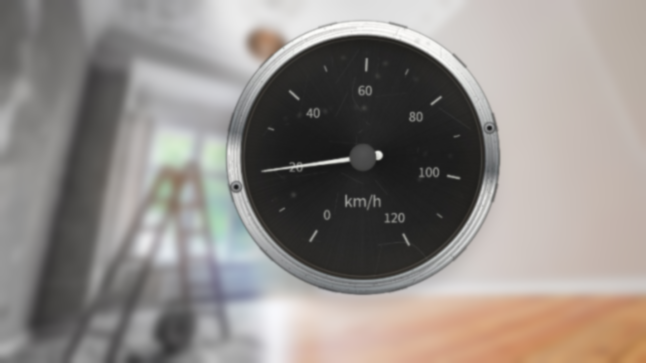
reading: value=20 unit=km/h
